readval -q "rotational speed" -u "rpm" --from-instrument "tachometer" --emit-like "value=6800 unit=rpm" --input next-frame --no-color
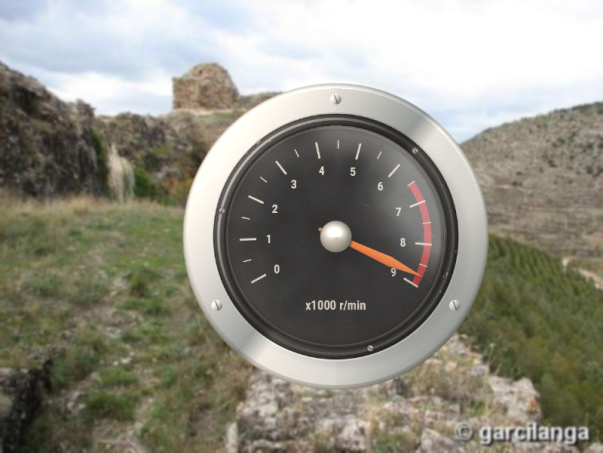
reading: value=8750 unit=rpm
